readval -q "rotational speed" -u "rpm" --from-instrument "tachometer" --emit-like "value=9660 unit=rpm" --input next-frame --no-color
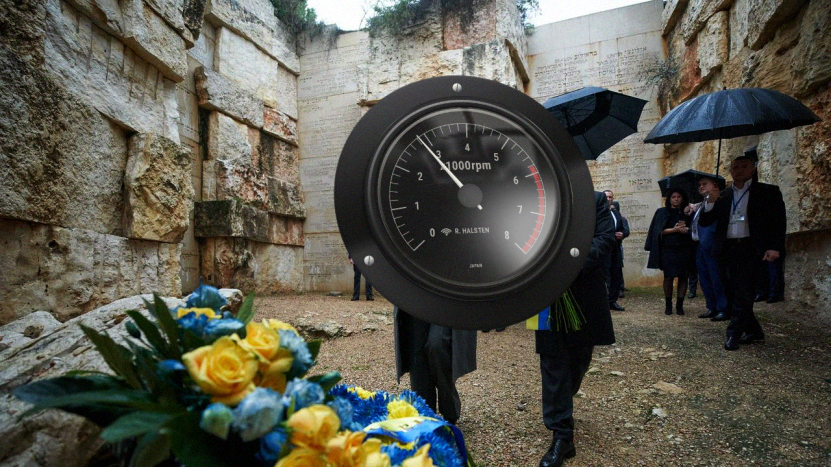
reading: value=2800 unit=rpm
